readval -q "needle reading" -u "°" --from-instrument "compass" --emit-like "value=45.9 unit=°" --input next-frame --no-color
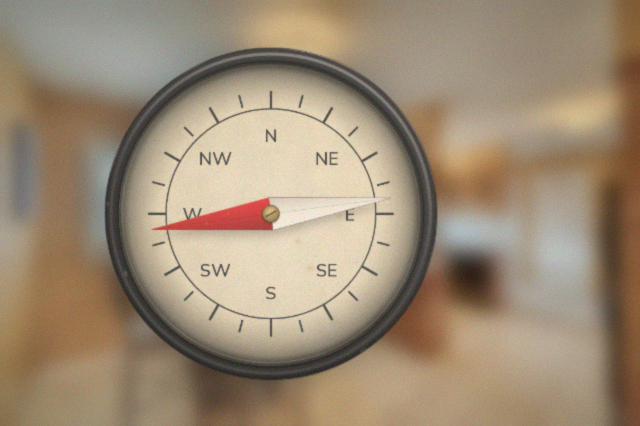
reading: value=262.5 unit=°
